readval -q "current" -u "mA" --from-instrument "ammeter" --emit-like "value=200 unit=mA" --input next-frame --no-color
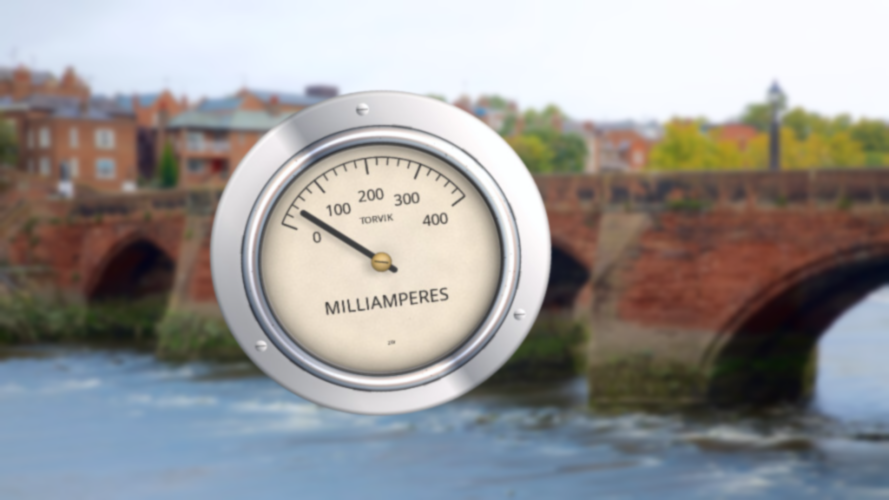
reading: value=40 unit=mA
